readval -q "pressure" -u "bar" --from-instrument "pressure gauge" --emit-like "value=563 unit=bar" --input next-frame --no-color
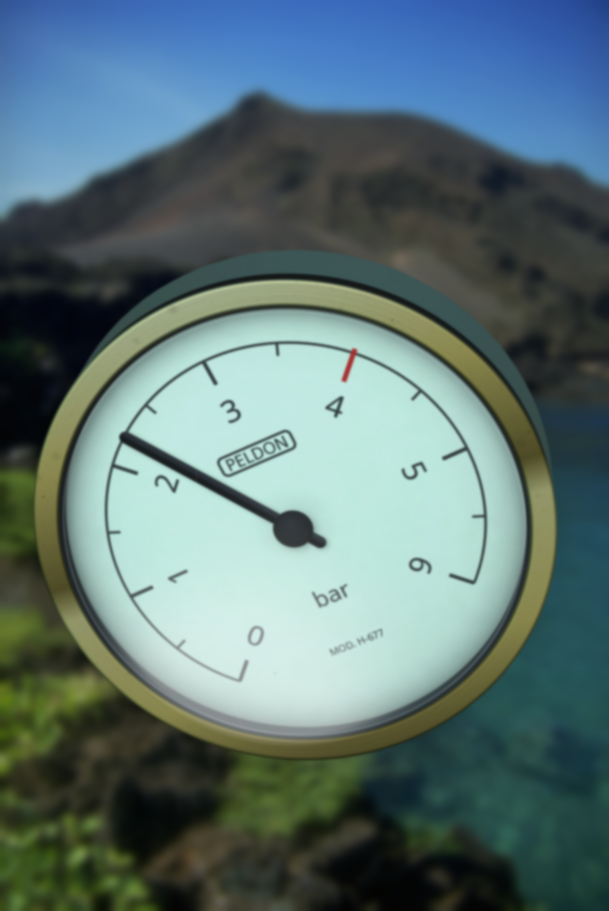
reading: value=2.25 unit=bar
